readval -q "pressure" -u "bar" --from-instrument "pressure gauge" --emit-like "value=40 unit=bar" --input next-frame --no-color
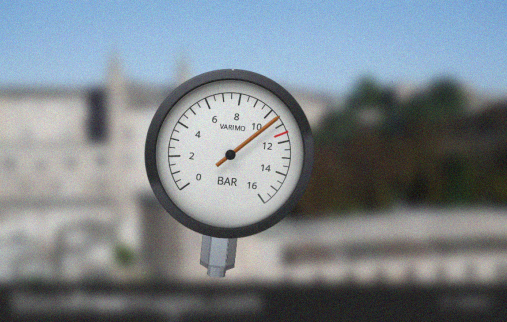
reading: value=10.5 unit=bar
